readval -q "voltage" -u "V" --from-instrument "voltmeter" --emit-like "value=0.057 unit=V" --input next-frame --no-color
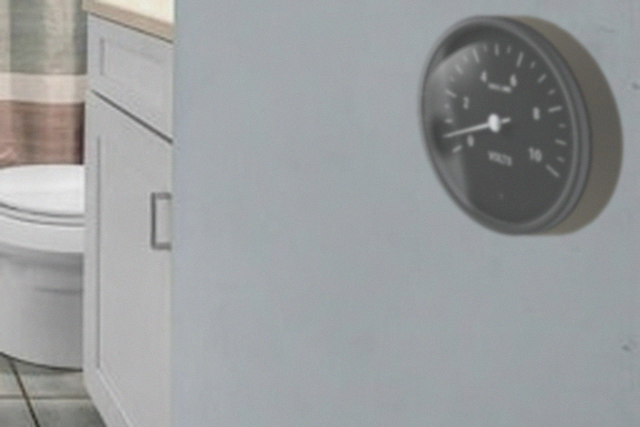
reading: value=0.5 unit=V
